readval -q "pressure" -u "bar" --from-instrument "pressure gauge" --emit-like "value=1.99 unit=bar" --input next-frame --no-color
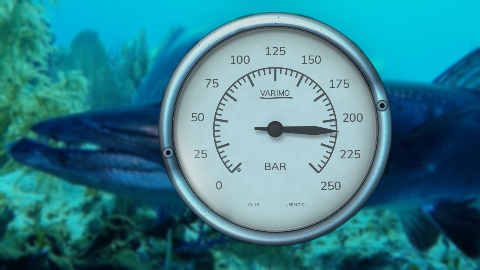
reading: value=210 unit=bar
